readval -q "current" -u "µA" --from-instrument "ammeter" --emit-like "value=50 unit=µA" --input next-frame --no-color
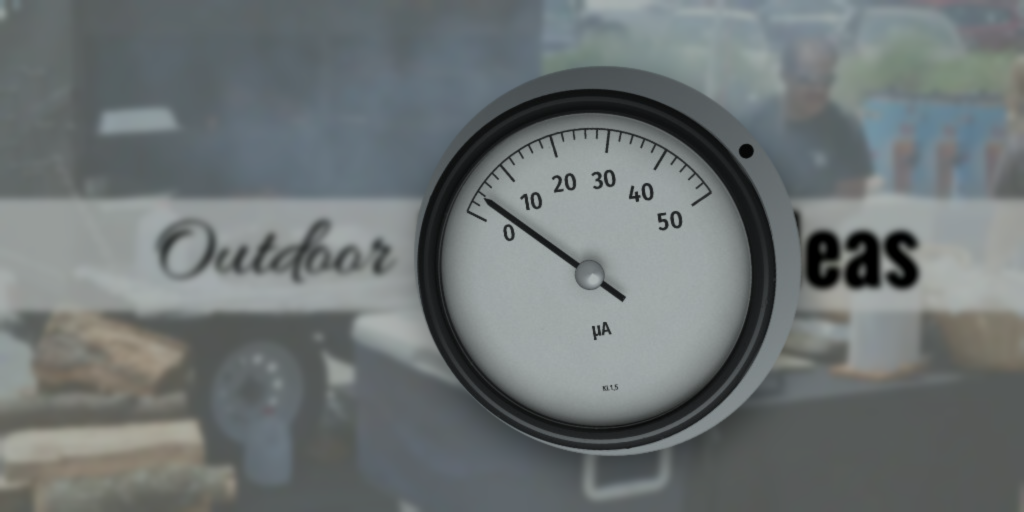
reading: value=4 unit=µA
